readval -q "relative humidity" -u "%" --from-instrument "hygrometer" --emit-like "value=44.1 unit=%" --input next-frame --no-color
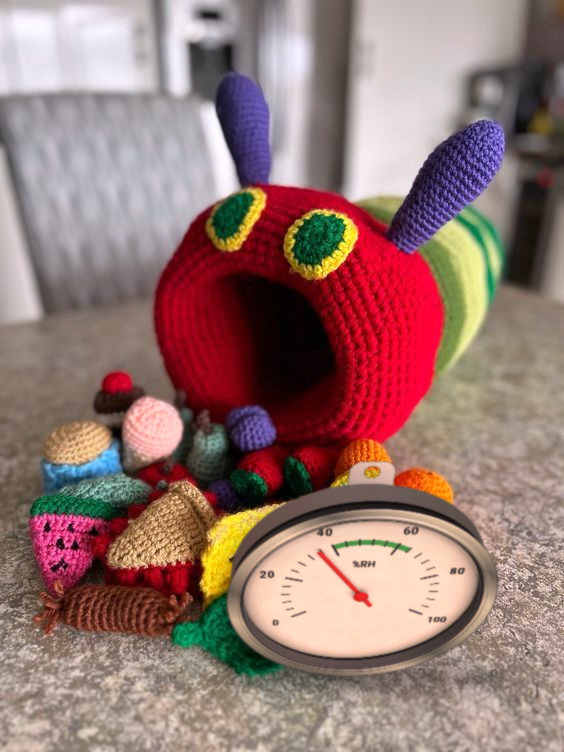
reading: value=36 unit=%
